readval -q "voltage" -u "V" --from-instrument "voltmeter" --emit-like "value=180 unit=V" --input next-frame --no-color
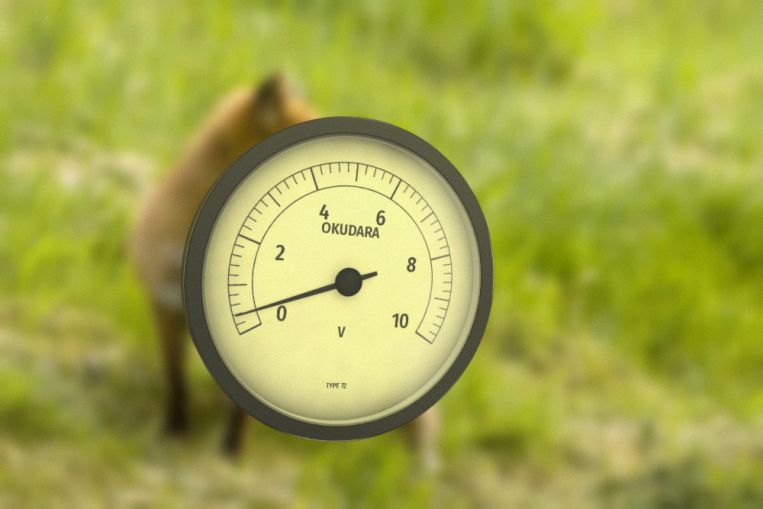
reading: value=0.4 unit=V
